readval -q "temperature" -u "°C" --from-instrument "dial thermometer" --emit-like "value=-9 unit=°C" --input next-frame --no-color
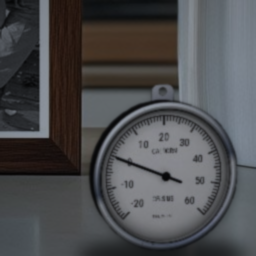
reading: value=0 unit=°C
